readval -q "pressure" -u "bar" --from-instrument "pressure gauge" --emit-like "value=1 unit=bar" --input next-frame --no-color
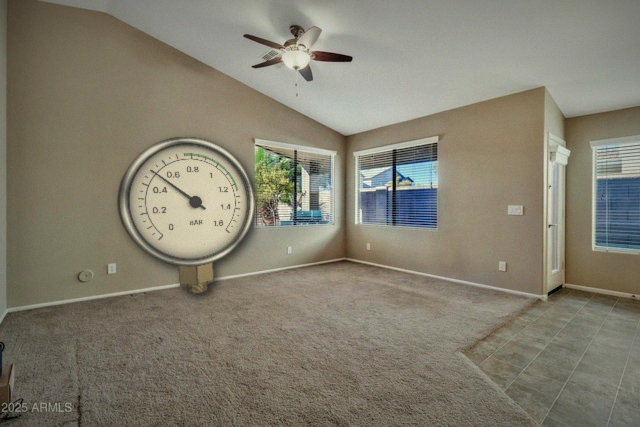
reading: value=0.5 unit=bar
